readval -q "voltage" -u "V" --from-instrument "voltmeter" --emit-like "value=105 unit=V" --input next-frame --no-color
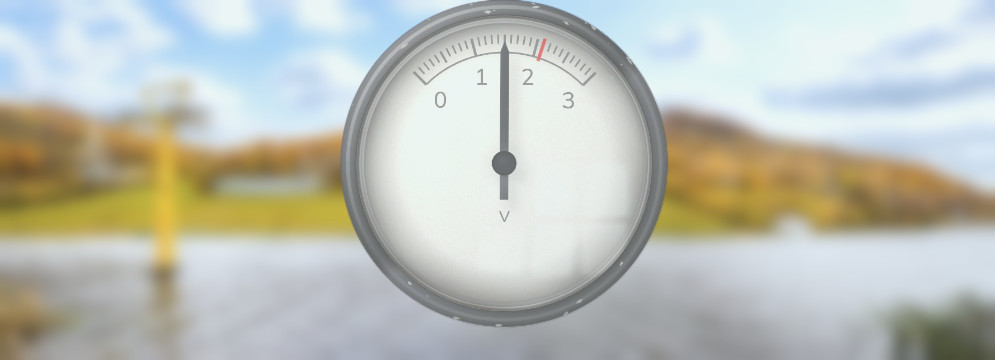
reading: value=1.5 unit=V
